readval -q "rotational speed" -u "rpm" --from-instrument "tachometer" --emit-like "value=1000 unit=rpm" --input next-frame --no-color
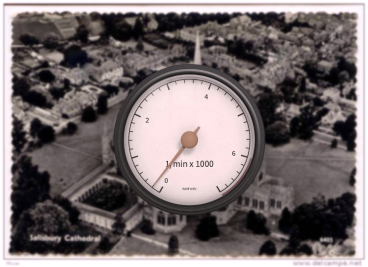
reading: value=200 unit=rpm
